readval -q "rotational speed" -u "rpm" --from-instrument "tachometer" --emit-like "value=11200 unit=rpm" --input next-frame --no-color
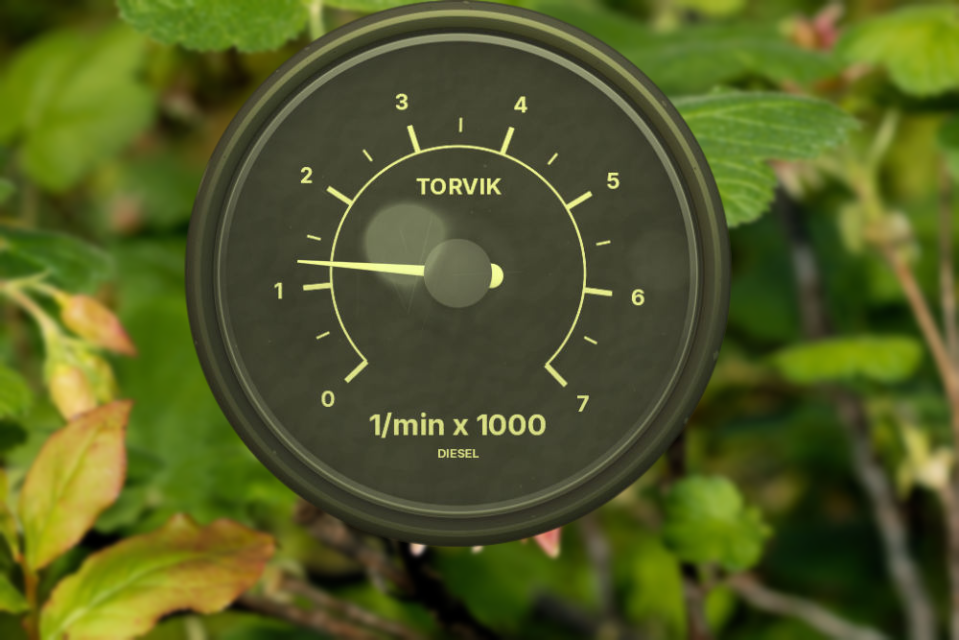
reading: value=1250 unit=rpm
